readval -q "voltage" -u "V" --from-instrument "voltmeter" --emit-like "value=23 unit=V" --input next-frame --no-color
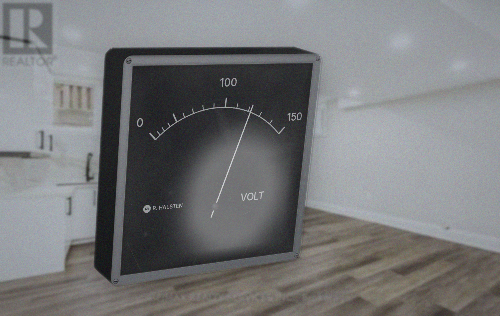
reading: value=120 unit=V
